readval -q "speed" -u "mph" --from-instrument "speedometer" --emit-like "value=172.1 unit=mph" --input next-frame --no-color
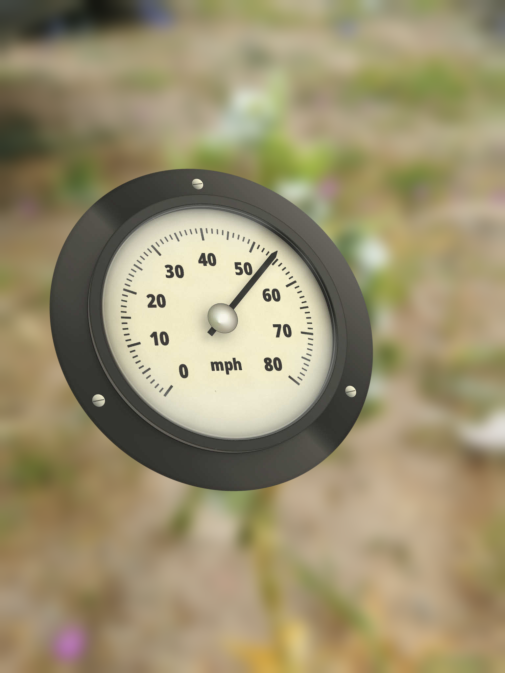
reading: value=54 unit=mph
